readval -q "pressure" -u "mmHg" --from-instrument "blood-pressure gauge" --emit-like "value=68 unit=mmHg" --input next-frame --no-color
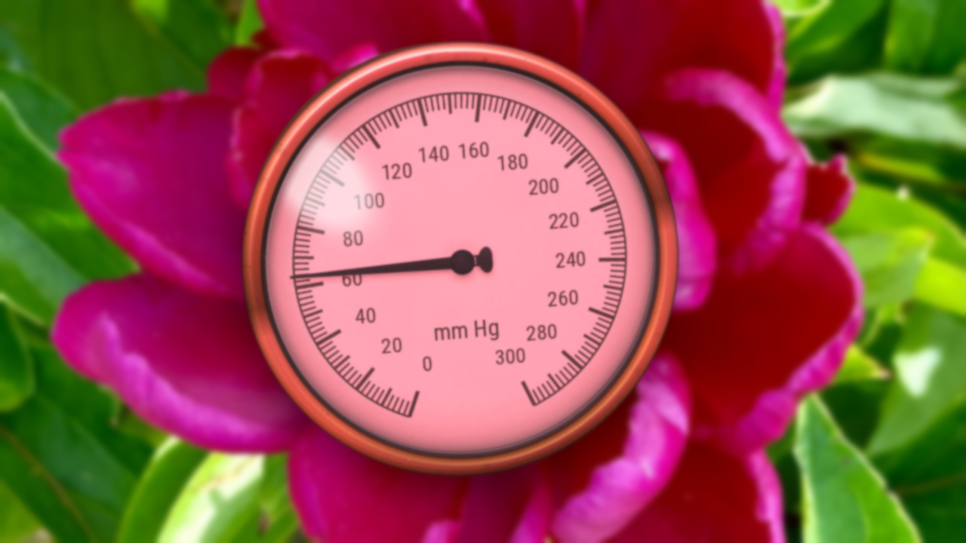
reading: value=64 unit=mmHg
